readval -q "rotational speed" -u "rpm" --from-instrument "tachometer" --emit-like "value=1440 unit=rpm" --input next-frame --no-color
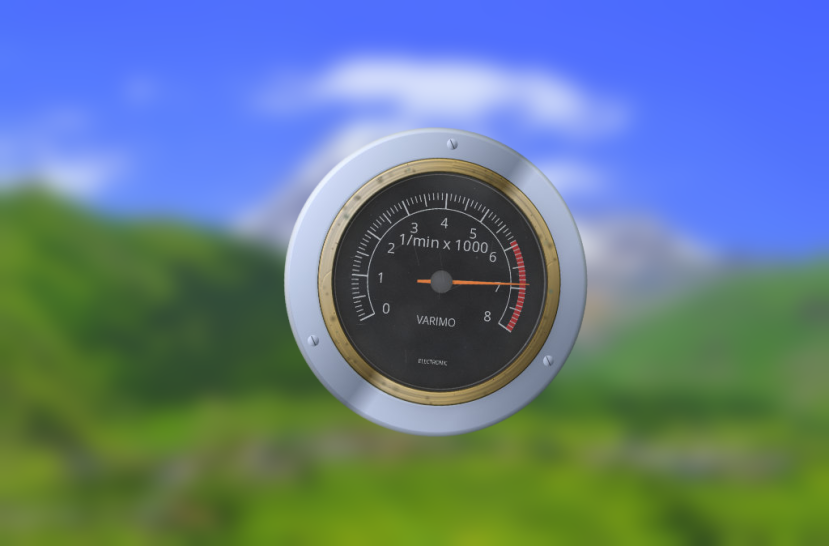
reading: value=6900 unit=rpm
